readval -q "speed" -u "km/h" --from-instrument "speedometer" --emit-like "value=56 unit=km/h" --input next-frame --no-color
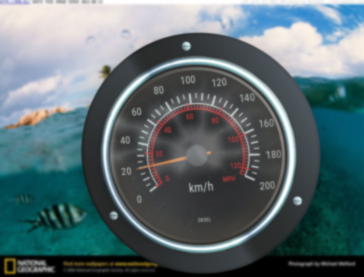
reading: value=20 unit=km/h
